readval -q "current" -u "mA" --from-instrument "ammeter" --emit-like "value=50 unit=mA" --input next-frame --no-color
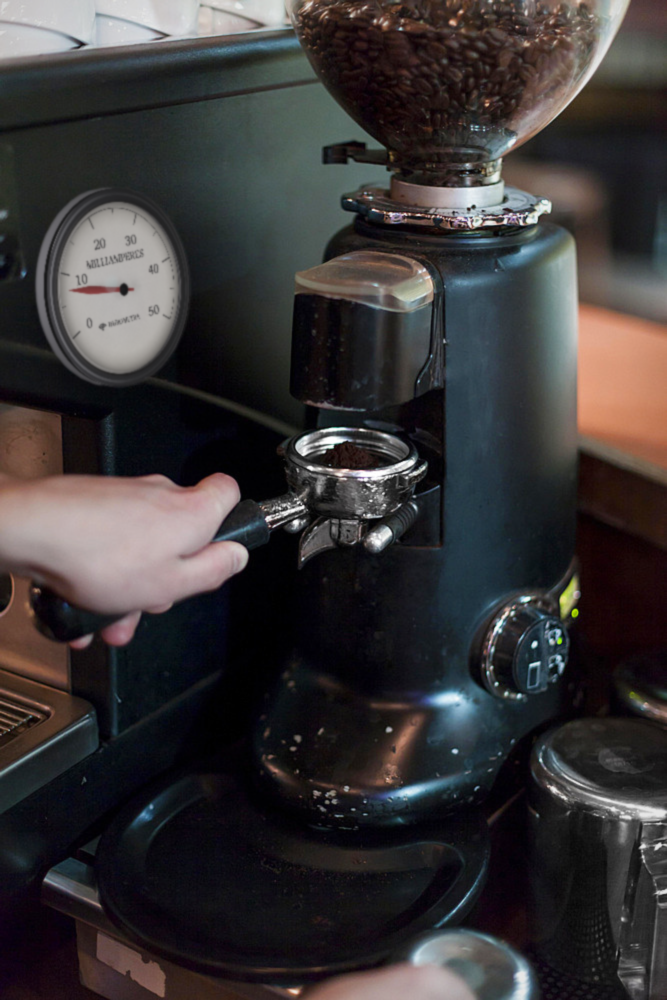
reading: value=7.5 unit=mA
